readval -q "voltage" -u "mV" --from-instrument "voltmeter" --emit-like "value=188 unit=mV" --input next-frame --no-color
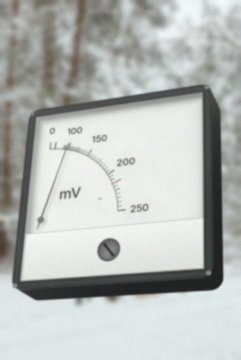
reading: value=100 unit=mV
